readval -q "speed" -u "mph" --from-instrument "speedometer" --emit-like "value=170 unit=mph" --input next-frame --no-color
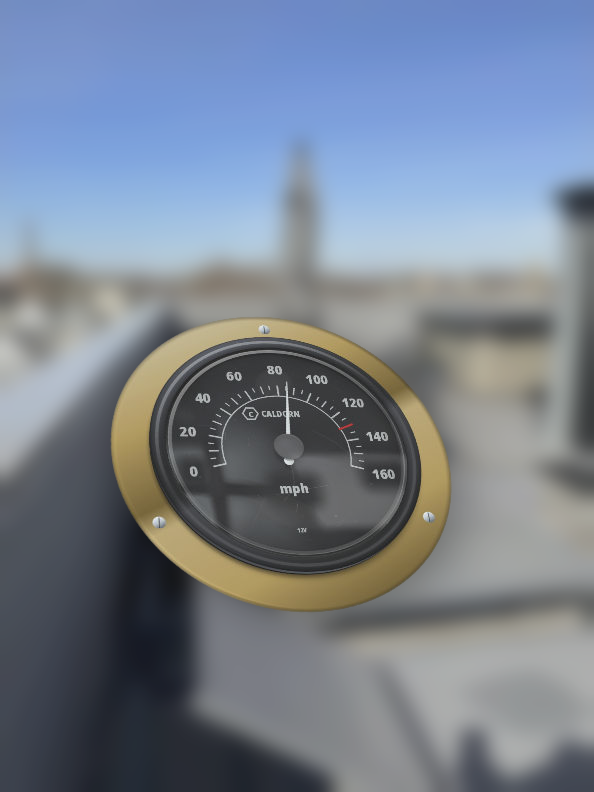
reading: value=85 unit=mph
